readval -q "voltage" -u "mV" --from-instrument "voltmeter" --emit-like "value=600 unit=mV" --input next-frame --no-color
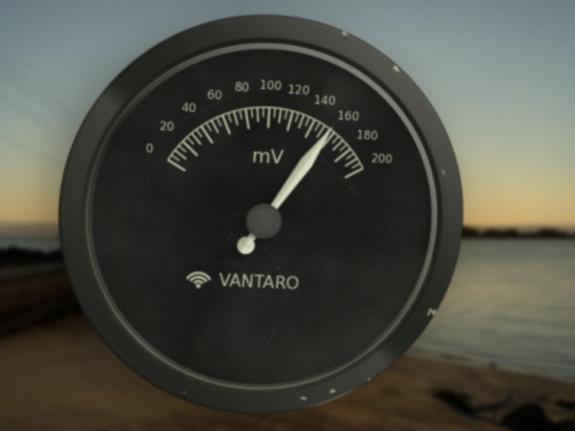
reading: value=155 unit=mV
